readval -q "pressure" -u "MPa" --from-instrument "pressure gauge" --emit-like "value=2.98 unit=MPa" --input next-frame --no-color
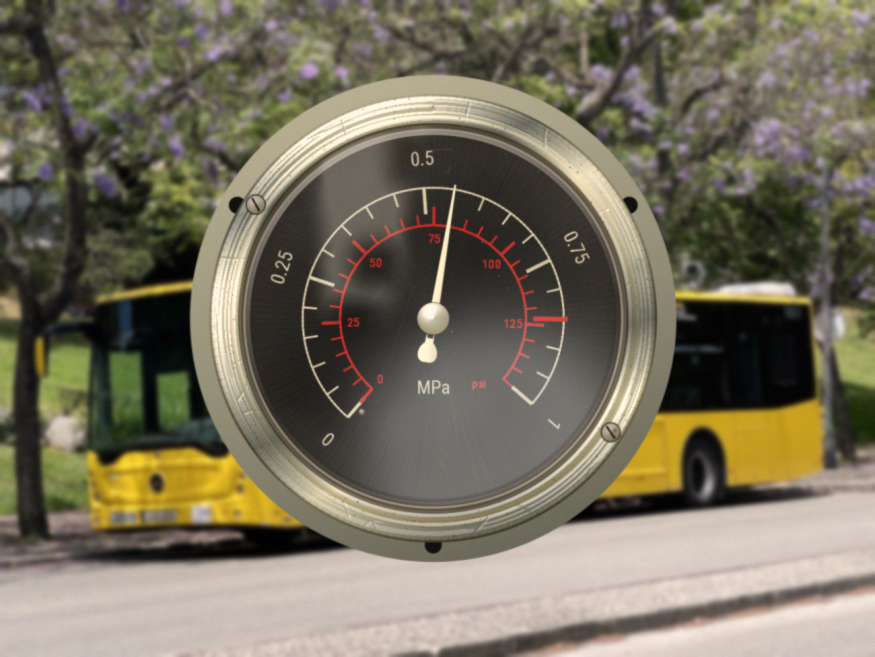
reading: value=0.55 unit=MPa
